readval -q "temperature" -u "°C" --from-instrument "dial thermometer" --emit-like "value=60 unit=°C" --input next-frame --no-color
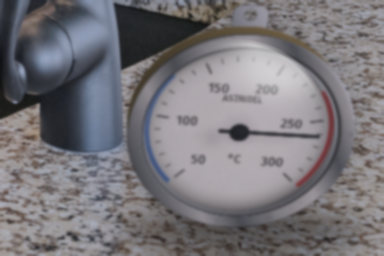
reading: value=260 unit=°C
